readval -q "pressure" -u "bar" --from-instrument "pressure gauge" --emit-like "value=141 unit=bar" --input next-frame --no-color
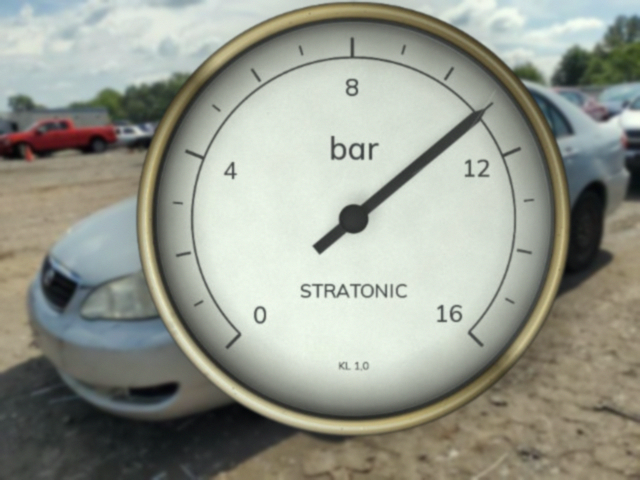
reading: value=11 unit=bar
